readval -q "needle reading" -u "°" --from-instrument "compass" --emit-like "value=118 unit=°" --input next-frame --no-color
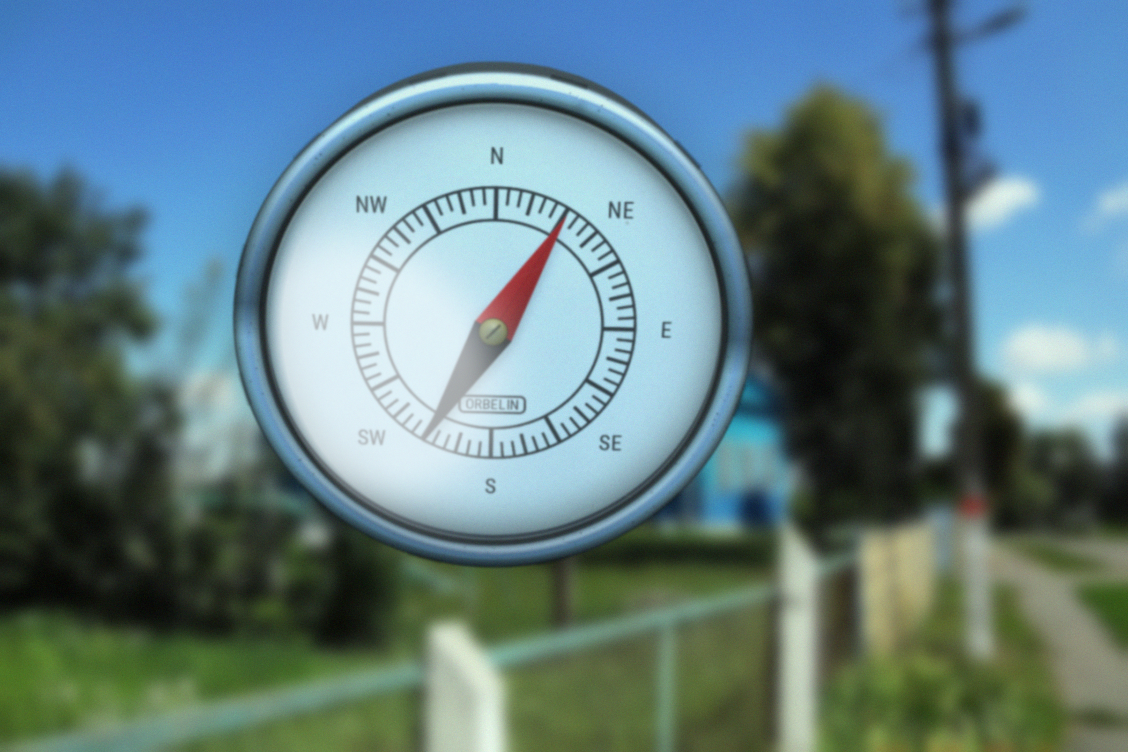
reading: value=30 unit=°
